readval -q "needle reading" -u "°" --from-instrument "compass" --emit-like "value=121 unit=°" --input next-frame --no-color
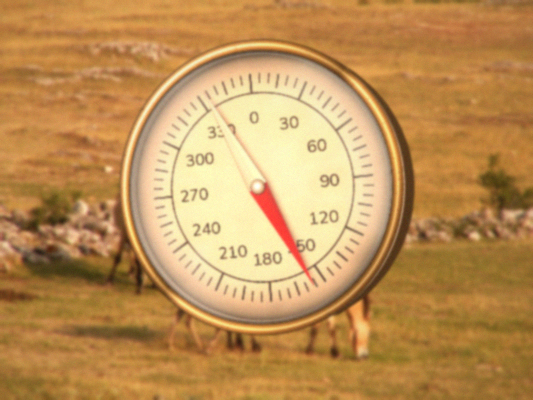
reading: value=155 unit=°
